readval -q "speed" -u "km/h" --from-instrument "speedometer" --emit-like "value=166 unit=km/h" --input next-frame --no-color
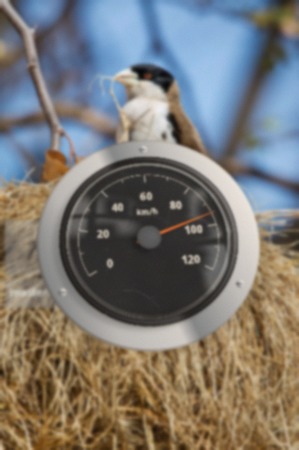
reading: value=95 unit=km/h
